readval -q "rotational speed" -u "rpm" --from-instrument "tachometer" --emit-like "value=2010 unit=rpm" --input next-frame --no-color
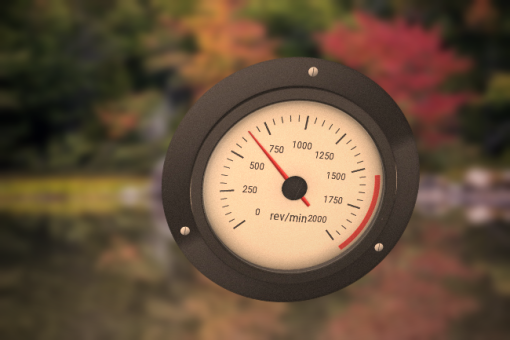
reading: value=650 unit=rpm
